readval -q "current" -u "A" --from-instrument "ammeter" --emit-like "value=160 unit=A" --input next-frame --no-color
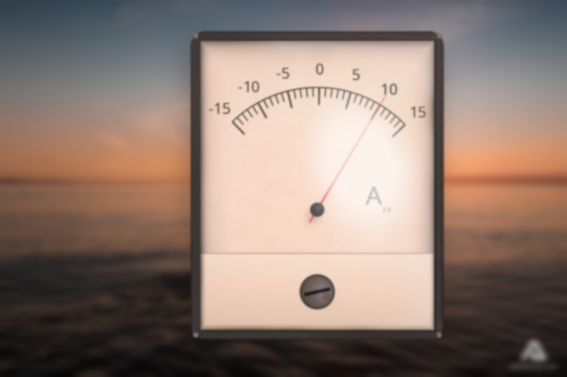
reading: value=10 unit=A
